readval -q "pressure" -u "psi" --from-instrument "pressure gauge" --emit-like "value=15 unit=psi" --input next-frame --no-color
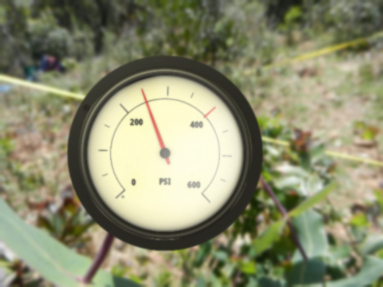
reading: value=250 unit=psi
